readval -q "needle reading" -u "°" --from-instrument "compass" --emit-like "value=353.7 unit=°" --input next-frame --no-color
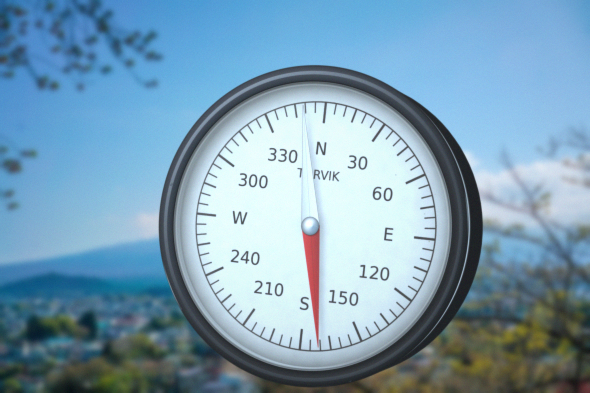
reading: value=170 unit=°
